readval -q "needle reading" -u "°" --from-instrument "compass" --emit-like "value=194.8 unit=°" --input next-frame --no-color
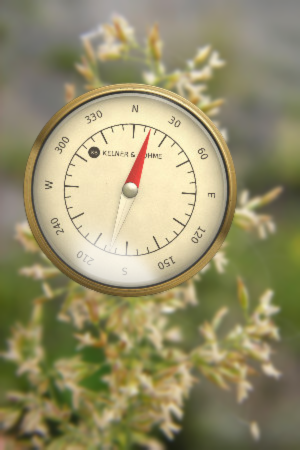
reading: value=15 unit=°
